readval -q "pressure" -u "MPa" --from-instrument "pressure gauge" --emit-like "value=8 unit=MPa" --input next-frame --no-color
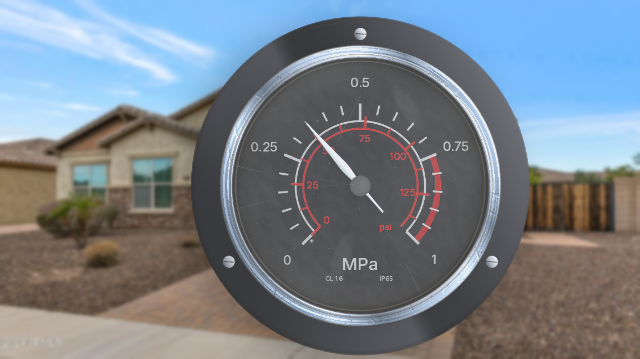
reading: value=0.35 unit=MPa
